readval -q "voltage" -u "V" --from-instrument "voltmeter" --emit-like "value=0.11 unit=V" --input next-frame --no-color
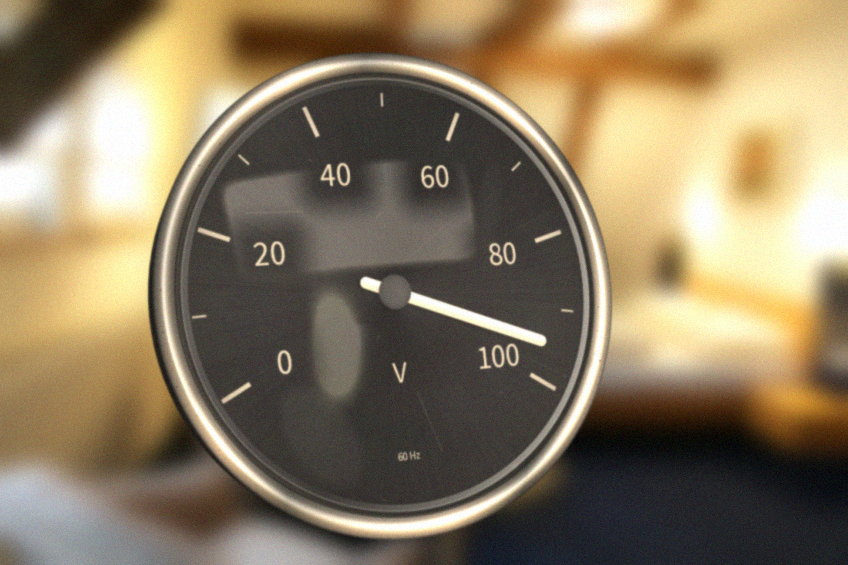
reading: value=95 unit=V
